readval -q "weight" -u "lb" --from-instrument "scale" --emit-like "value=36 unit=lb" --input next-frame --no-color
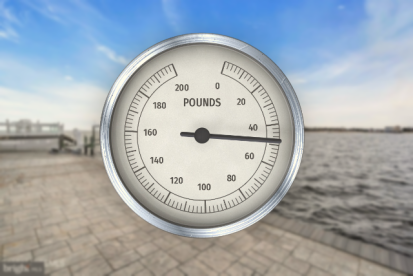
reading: value=48 unit=lb
